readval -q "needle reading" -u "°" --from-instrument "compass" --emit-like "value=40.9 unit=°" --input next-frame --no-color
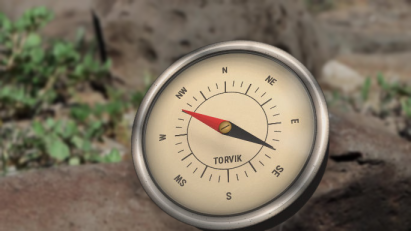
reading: value=300 unit=°
